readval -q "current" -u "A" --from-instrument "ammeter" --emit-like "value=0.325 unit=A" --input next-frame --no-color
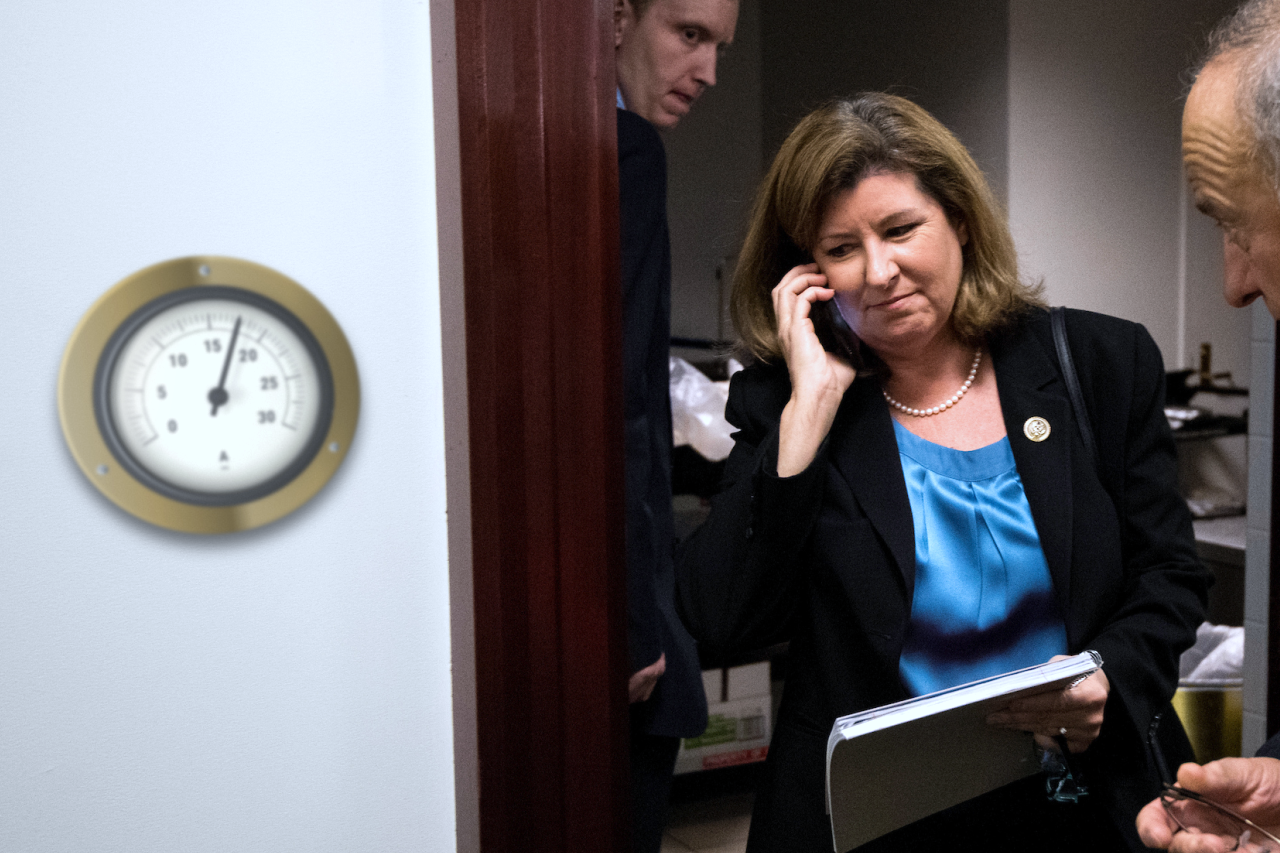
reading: value=17.5 unit=A
